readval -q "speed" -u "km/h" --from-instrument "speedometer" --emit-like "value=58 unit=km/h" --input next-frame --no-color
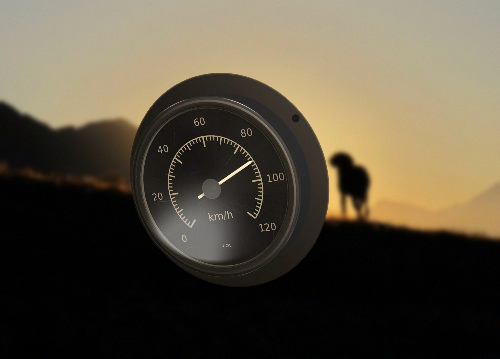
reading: value=90 unit=km/h
